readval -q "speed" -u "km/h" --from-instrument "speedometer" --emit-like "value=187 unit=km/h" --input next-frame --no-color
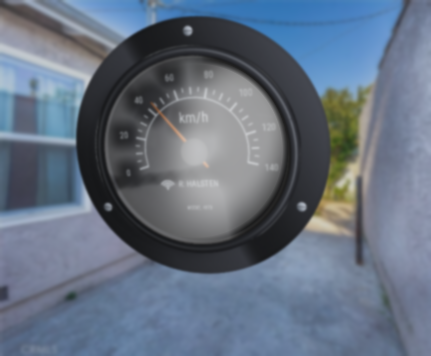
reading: value=45 unit=km/h
